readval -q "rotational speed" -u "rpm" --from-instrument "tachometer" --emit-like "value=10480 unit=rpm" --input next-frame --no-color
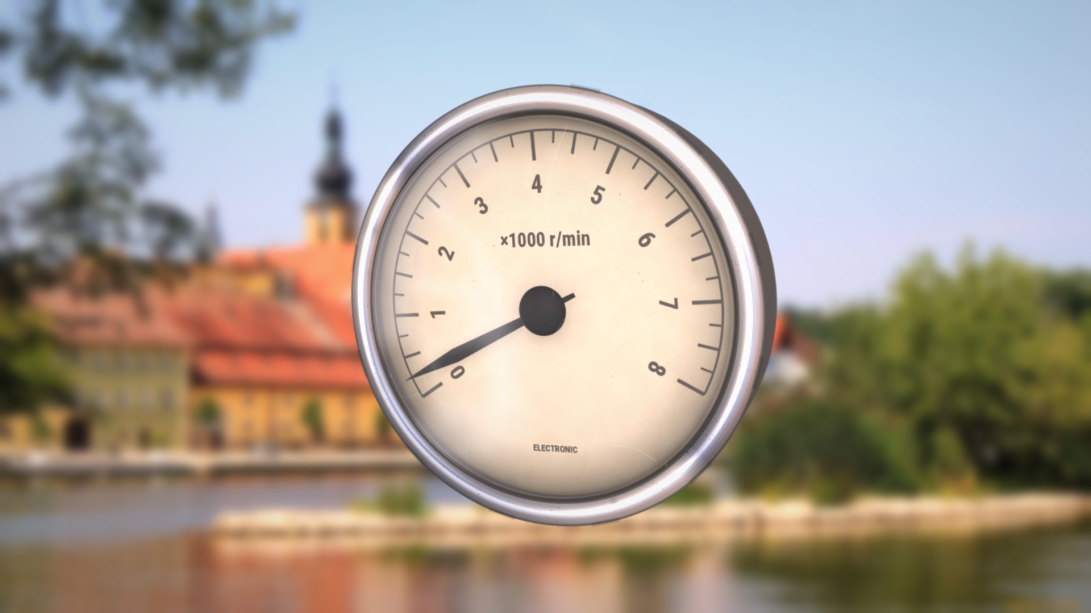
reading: value=250 unit=rpm
